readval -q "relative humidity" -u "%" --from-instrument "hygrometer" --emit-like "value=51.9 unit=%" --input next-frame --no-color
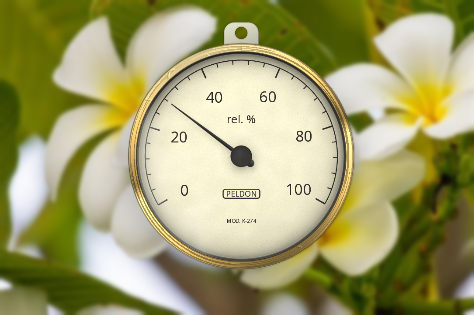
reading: value=28 unit=%
